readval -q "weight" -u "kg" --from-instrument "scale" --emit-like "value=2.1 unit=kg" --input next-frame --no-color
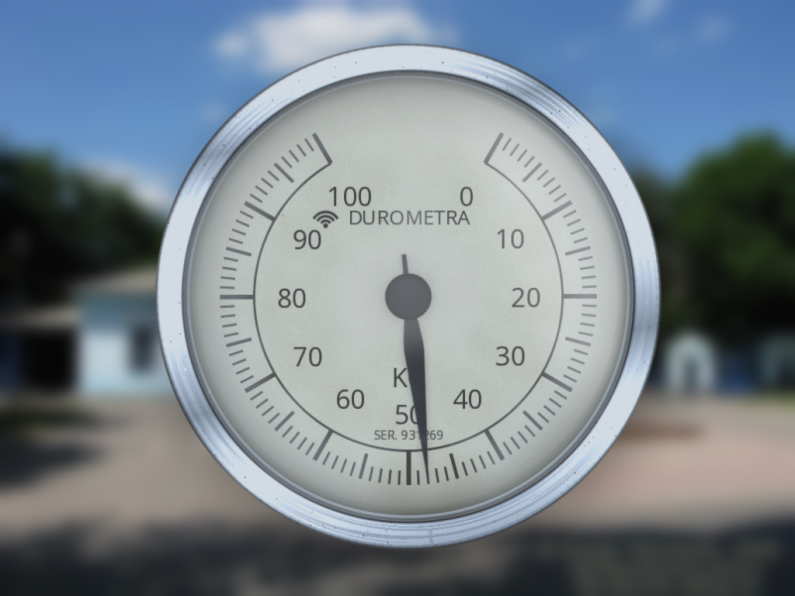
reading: value=48 unit=kg
